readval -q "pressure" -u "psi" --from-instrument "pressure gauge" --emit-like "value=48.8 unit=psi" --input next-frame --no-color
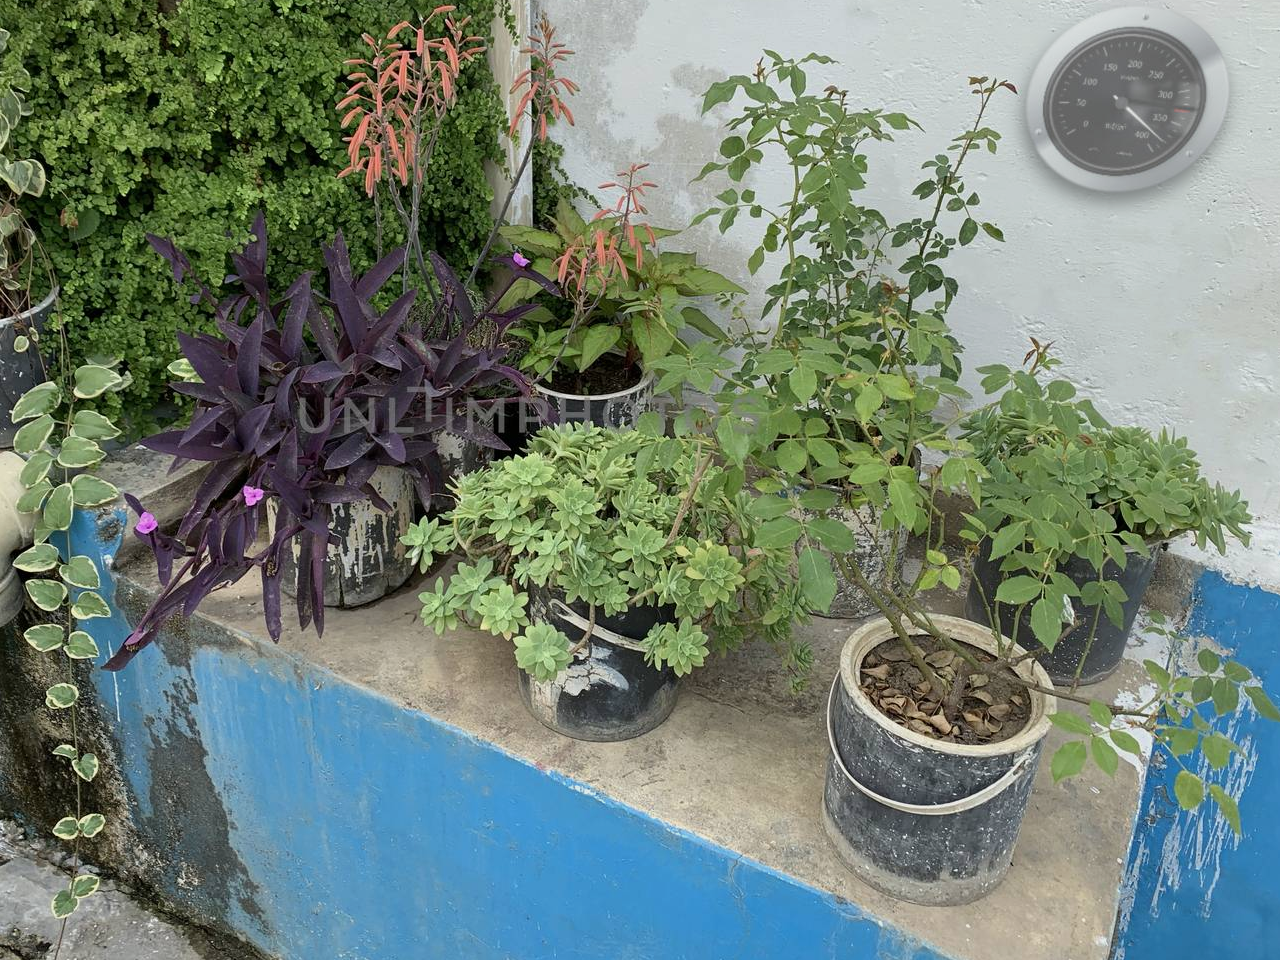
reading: value=380 unit=psi
